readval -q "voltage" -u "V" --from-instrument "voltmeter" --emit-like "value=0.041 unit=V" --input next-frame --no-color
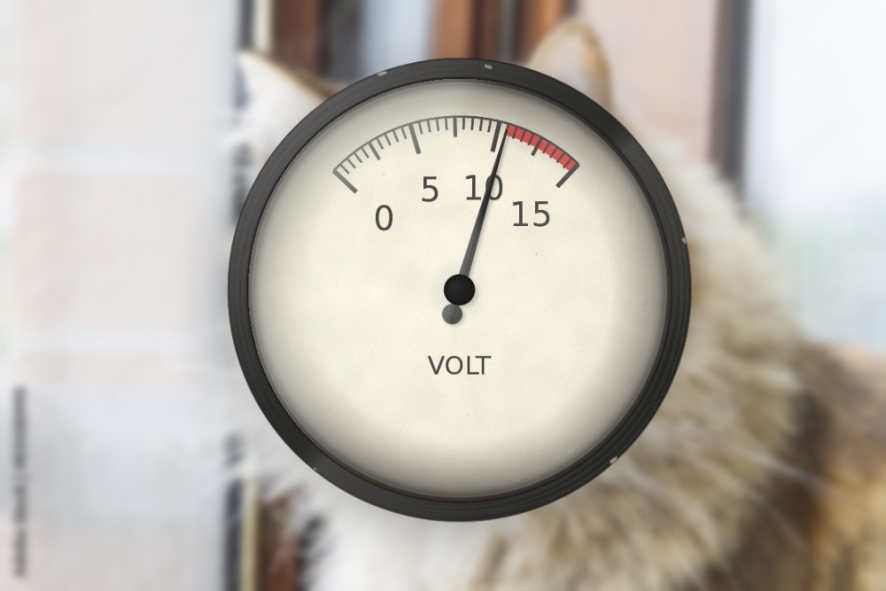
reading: value=10.5 unit=V
